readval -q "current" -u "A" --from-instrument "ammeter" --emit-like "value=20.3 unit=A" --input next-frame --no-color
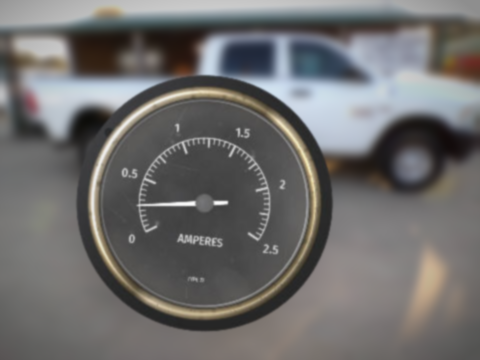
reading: value=0.25 unit=A
